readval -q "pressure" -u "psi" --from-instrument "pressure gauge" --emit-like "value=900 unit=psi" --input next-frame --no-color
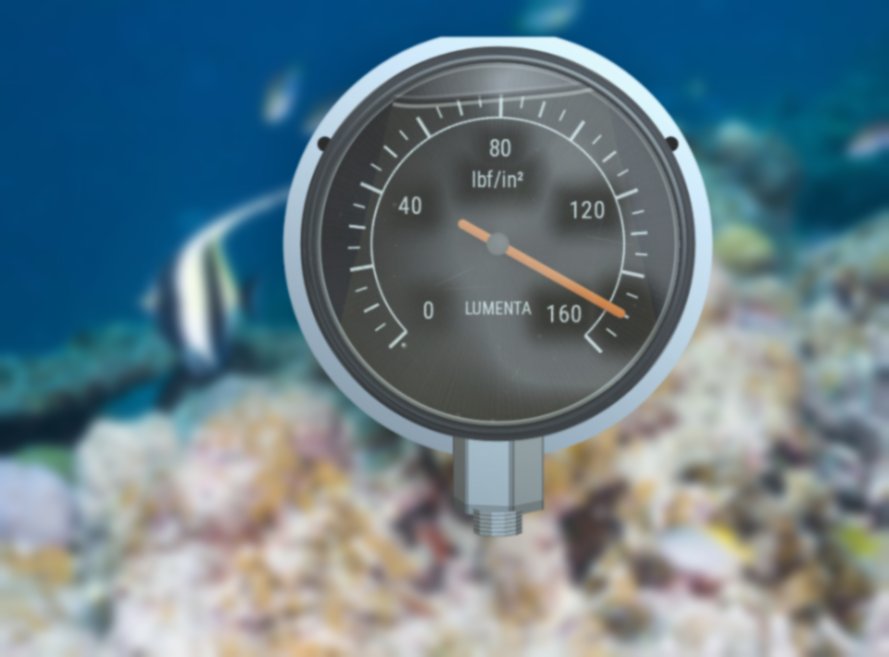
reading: value=150 unit=psi
